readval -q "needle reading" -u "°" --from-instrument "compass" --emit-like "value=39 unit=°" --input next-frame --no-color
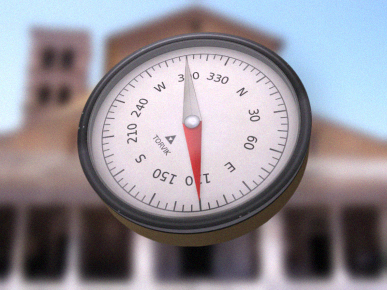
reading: value=120 unit=°
